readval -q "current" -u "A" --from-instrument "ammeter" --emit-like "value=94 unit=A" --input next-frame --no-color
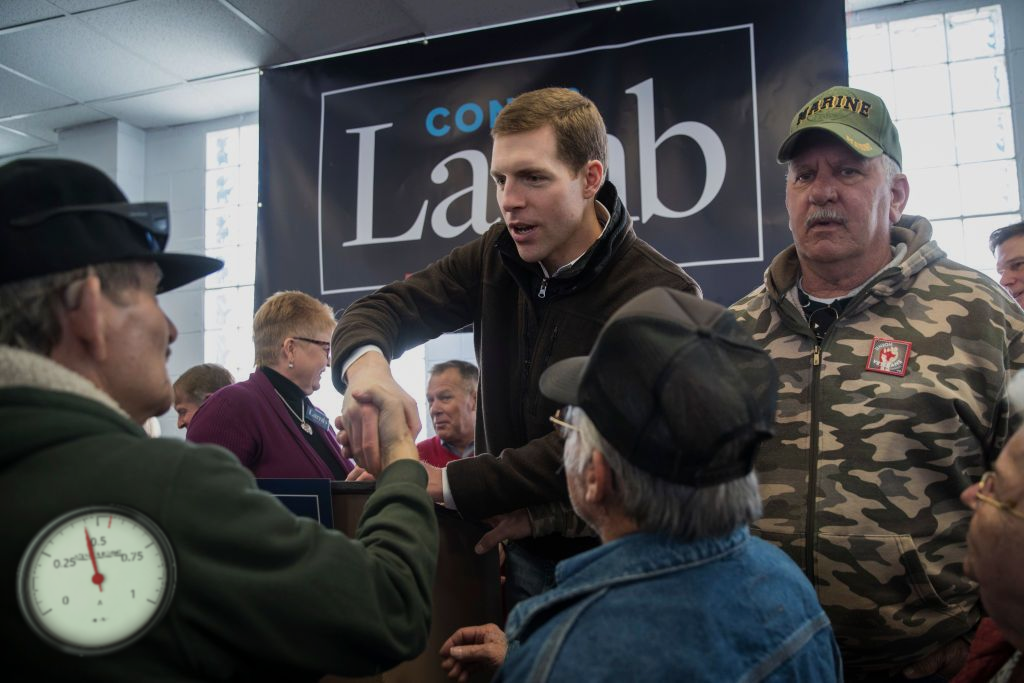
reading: value=0.45 unit=A
